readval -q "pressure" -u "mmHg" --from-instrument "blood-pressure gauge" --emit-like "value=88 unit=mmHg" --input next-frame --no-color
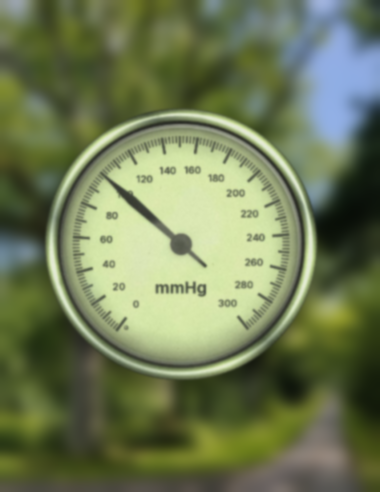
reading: value=100 unit=mmHg
